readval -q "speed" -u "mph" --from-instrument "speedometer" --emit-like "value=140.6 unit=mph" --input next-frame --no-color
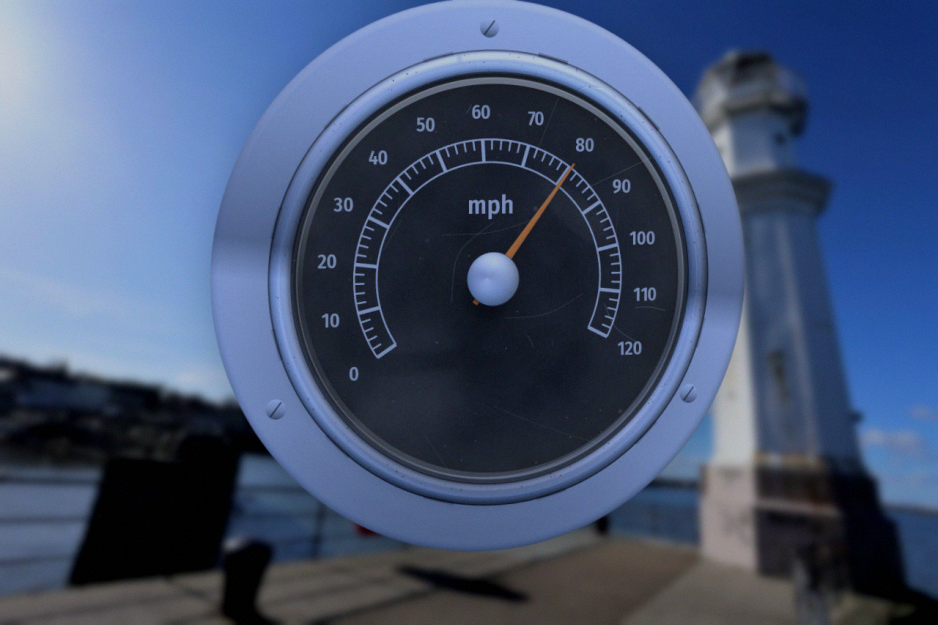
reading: value=80 unit=mph
